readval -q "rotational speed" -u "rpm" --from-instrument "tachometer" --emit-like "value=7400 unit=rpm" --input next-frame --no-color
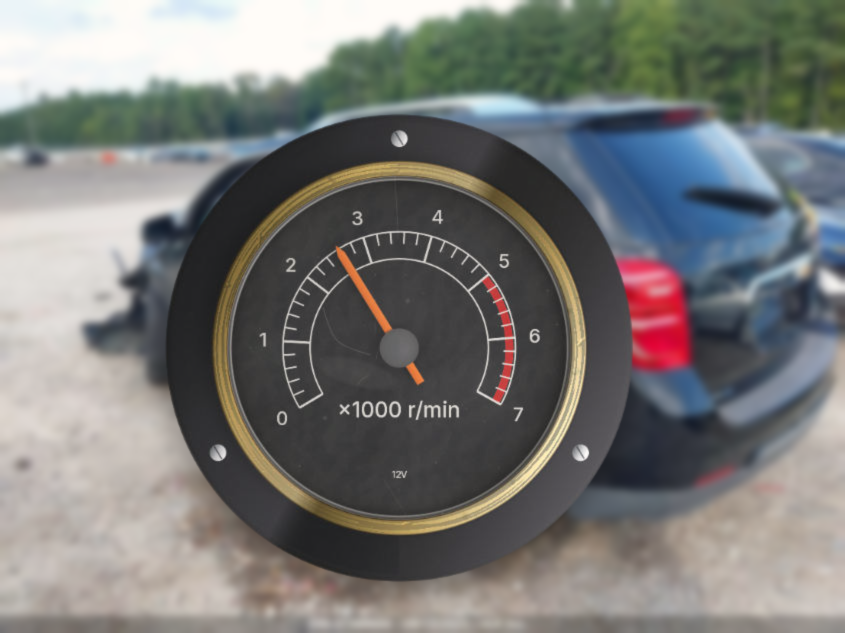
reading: value=2600 unit=rpm
